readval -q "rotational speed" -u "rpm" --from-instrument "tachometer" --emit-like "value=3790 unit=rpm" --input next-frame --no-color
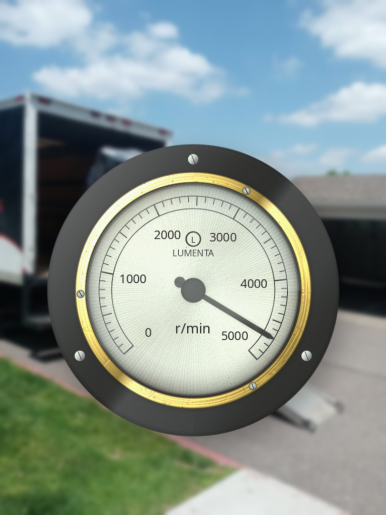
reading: value=4700 unit=rpm
